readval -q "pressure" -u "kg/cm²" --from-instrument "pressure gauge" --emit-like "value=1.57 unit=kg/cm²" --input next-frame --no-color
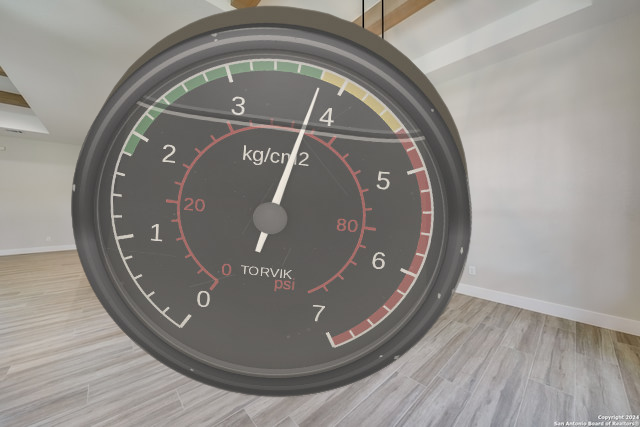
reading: value=3.8 unit=kg/cm²
